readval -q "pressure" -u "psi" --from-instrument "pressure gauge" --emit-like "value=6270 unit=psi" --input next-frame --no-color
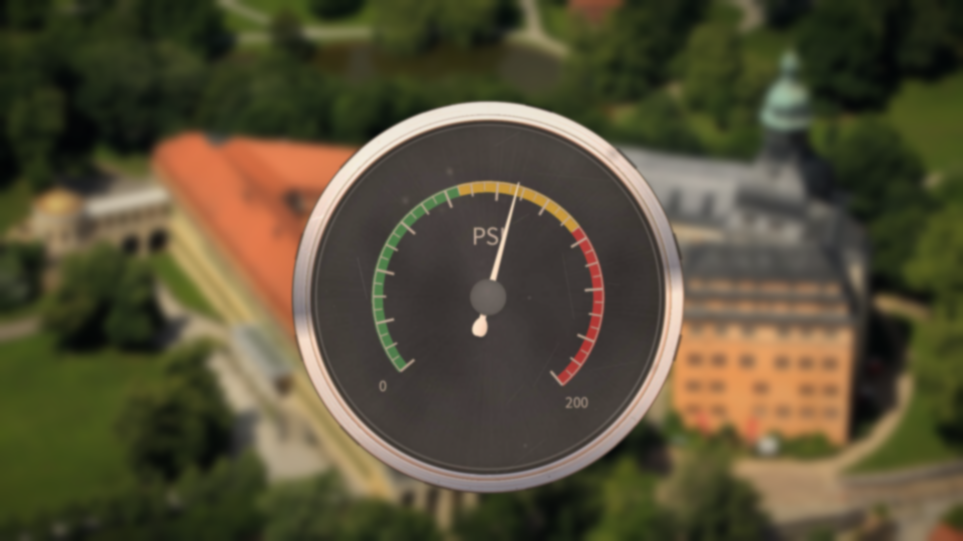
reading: value=107.5 unit=psi
